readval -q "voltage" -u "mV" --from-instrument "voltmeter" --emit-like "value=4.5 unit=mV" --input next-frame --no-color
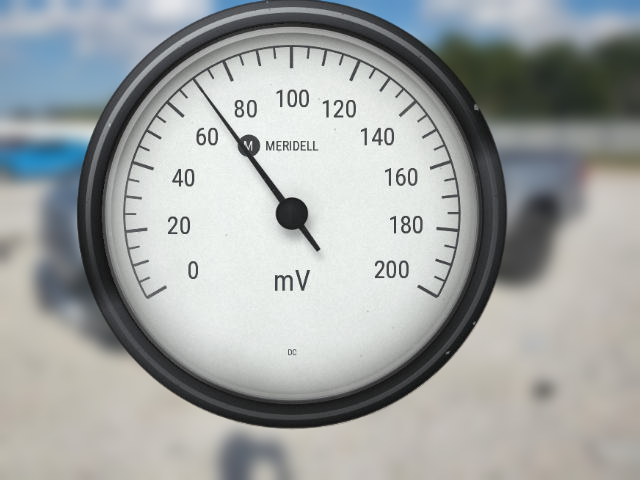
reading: value=70 unit=mV
